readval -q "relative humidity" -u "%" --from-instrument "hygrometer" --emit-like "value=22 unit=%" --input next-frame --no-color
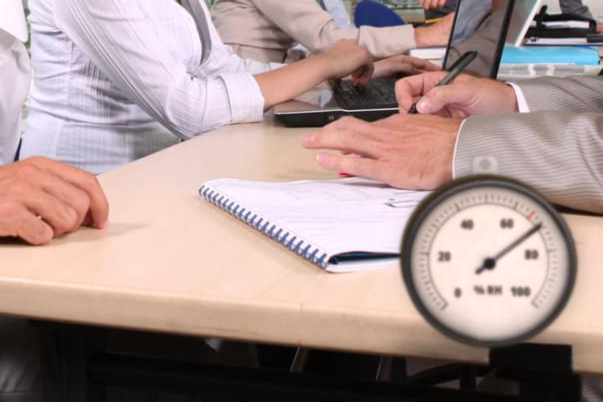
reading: value=70 unit=%
